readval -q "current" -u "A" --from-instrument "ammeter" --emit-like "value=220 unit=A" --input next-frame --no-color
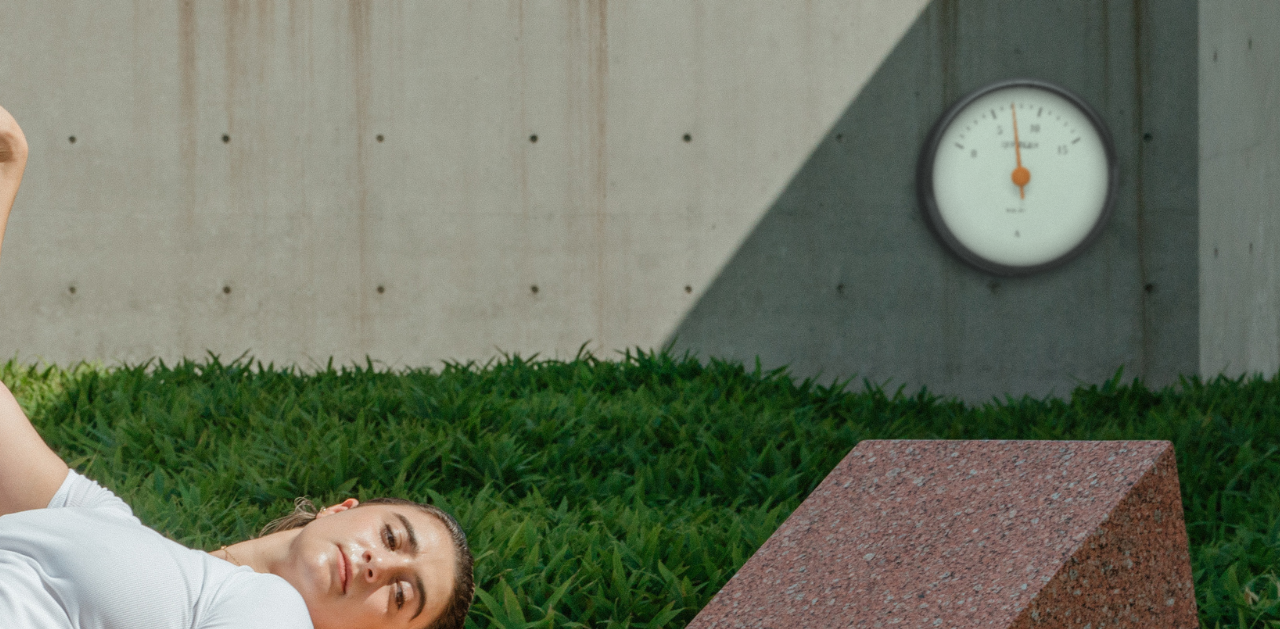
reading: value=7 unit=A
